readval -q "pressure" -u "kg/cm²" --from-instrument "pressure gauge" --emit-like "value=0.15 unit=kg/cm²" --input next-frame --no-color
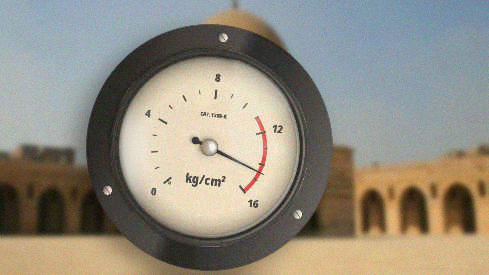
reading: value=14.5 unit=kg/cm²
